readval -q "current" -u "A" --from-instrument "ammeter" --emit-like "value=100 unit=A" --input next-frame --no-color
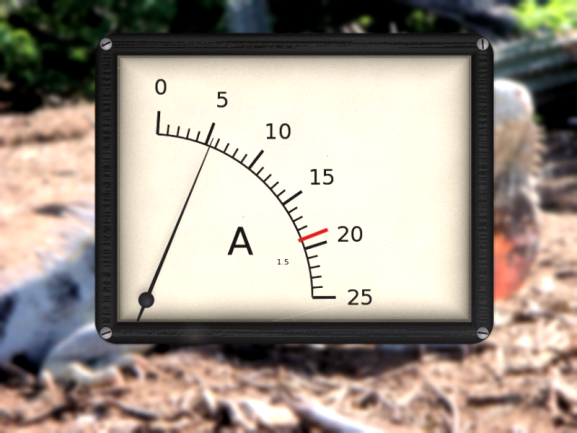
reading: value=5.5 unit=A
